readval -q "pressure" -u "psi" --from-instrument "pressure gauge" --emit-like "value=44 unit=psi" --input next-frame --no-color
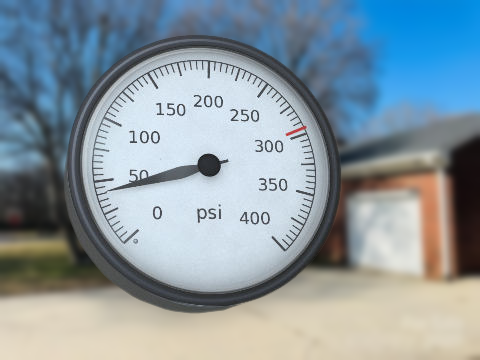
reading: value=40 unit=psi
